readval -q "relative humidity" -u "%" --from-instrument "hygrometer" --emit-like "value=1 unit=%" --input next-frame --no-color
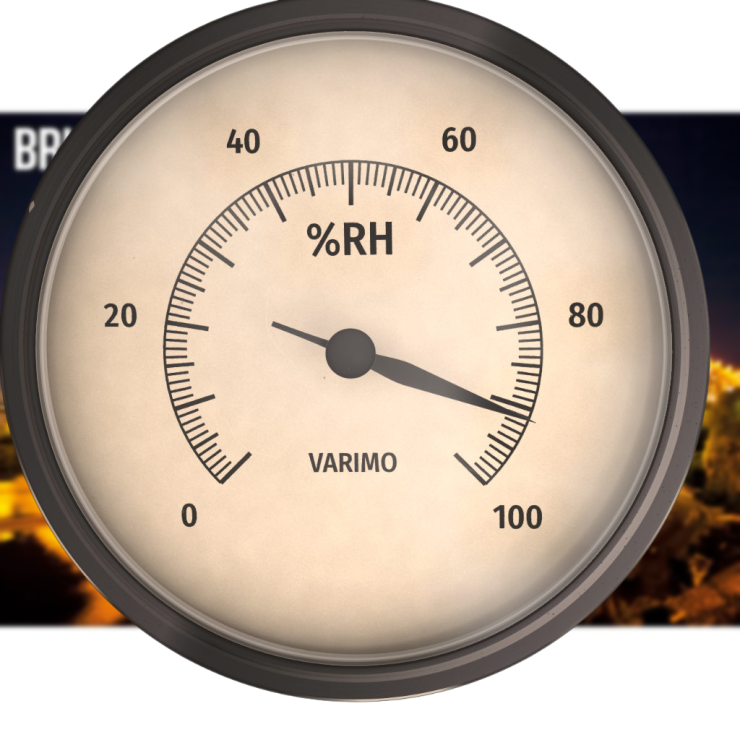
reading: value=91 unit=%
